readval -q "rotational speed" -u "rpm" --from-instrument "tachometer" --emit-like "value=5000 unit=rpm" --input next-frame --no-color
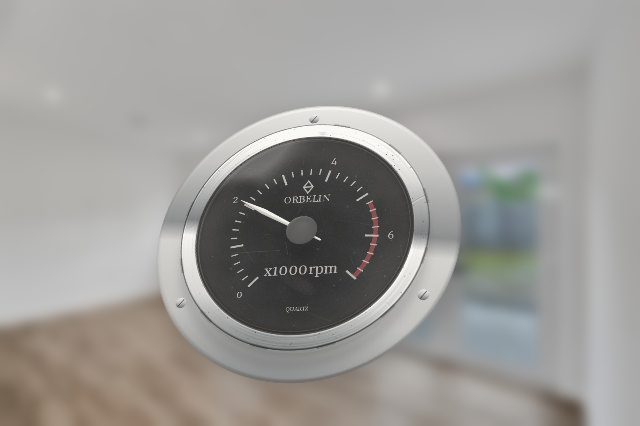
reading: value=2000 unit=rpm
